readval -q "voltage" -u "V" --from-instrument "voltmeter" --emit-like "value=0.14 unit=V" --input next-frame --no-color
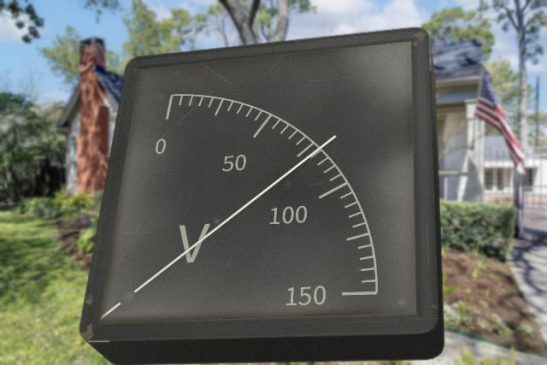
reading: value=80 unit=V
